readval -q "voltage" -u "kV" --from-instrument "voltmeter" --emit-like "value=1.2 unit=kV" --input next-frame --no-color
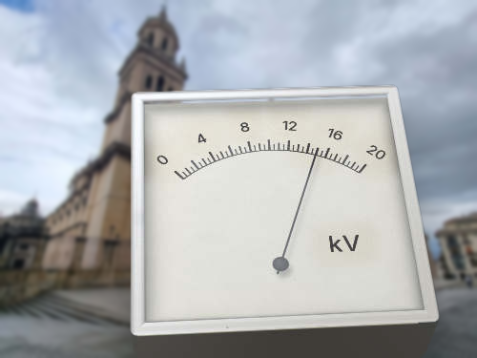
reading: value=15 unit=kV
